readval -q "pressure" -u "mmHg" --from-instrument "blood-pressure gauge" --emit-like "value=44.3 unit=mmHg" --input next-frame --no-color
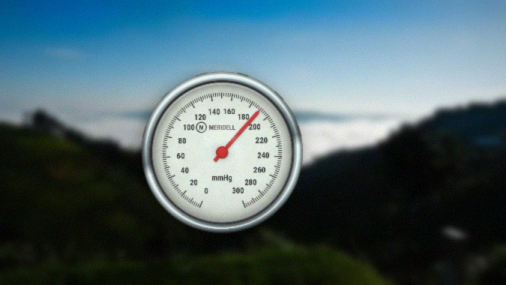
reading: value=190 unit=mmHg
